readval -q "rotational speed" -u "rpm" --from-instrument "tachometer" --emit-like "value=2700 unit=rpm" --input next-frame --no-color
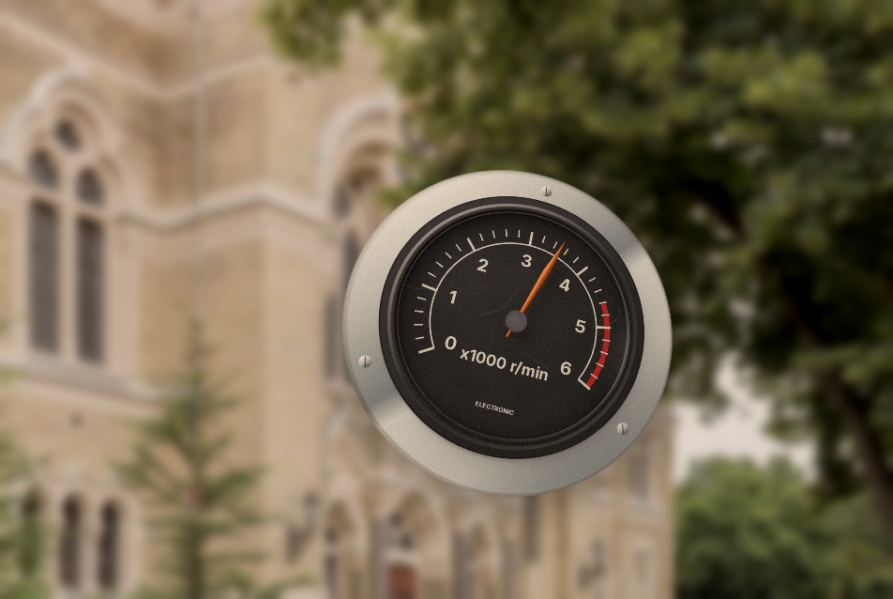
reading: value=3500 unit=rpm
